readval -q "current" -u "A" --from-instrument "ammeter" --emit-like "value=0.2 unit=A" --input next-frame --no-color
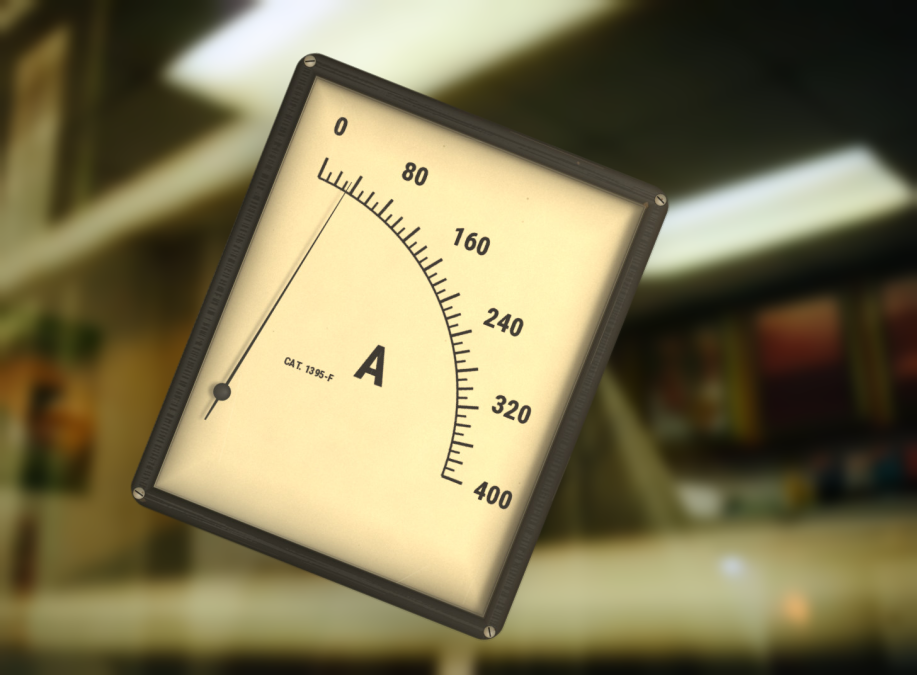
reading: value=35 unit=A
